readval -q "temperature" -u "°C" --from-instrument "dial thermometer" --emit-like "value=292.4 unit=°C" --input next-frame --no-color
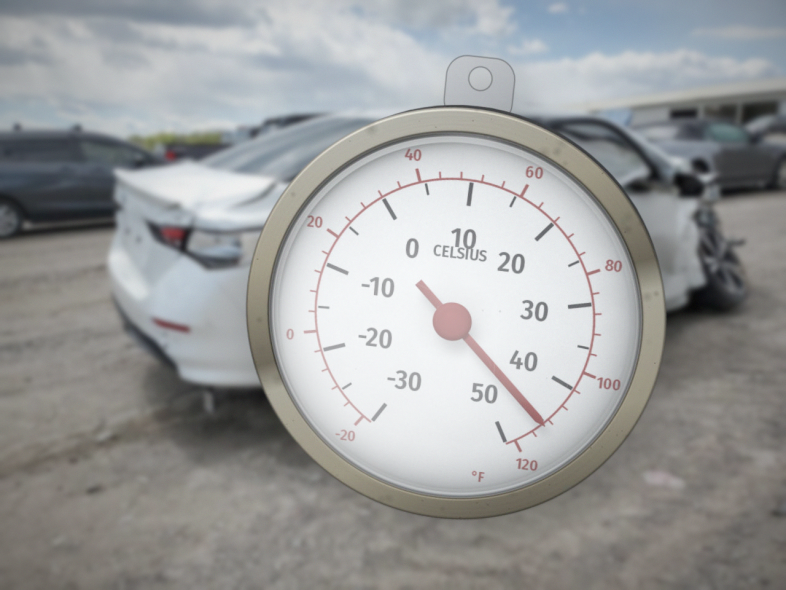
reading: value=45 unit=°C
